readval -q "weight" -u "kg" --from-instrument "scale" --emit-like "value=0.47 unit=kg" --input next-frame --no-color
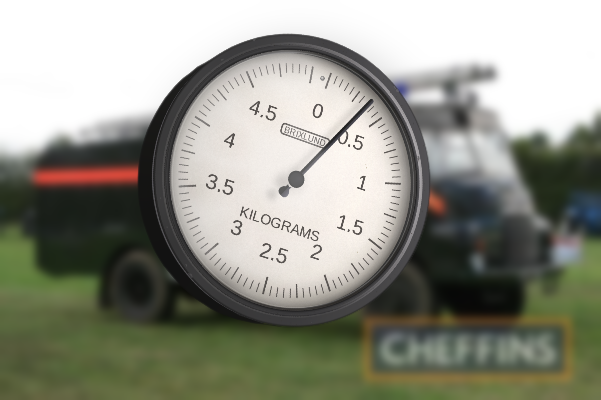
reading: value=0.35 unit=kg
